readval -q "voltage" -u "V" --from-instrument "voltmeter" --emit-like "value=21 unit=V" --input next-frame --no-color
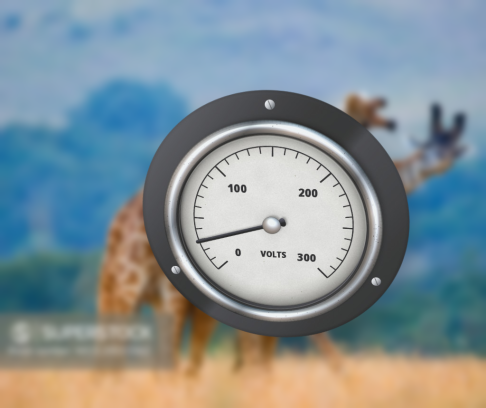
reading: value=30 unit=V
